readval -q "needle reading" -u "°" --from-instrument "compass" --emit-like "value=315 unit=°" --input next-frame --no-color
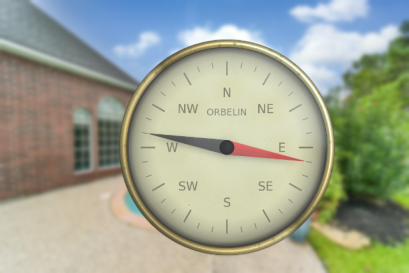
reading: value=100 unit=°
